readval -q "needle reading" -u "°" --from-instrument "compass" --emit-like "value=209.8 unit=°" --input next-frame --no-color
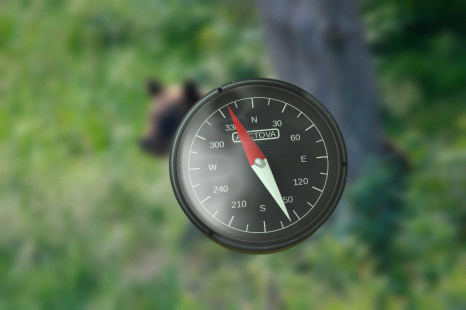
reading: value=337.5 unit=°
